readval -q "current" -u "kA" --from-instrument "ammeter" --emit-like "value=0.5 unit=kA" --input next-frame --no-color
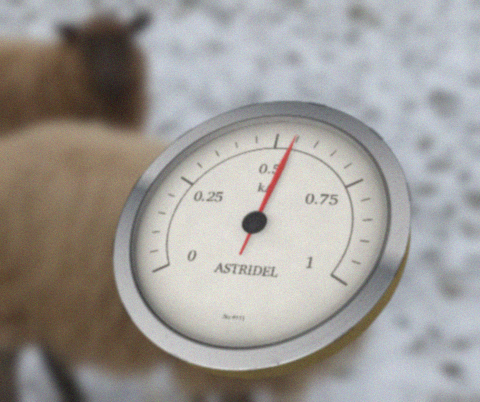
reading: value=0.55 unit=kA
